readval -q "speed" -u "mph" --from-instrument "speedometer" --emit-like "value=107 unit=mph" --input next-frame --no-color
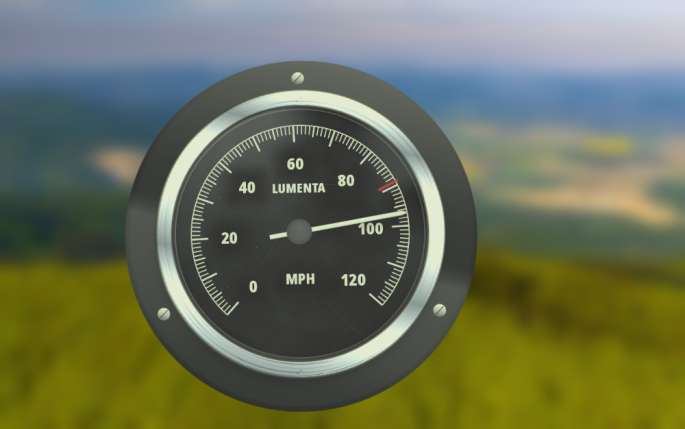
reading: value=97 unit=mph
